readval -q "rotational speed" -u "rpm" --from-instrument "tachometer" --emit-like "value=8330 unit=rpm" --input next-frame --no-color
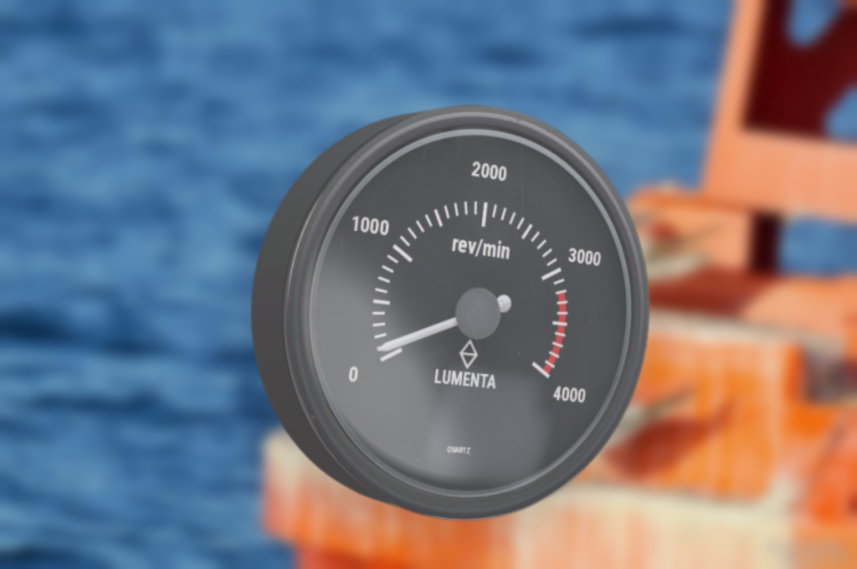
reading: value=100 unit=rpm
